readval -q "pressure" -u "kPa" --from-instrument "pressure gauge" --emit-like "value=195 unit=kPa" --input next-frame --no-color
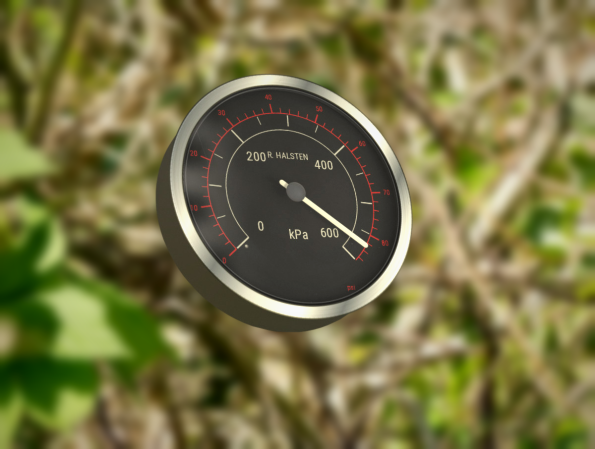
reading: value=575 unit=kPa
